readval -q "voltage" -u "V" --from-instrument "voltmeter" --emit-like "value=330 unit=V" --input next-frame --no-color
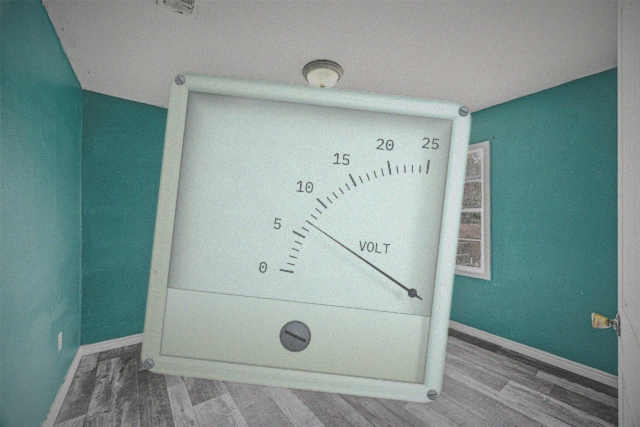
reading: value=7 unit=V
